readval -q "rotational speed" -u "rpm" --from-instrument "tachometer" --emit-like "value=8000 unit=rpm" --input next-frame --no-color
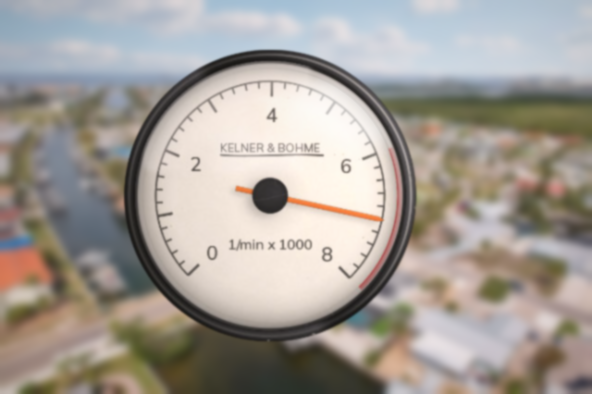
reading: value=7000 unit=rpm
